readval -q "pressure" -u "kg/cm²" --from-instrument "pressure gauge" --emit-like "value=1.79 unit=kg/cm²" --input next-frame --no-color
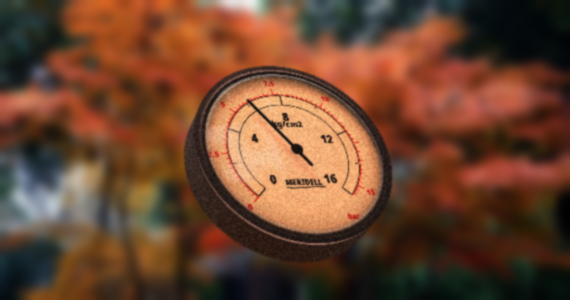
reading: value=6 unit=kg/cm²
